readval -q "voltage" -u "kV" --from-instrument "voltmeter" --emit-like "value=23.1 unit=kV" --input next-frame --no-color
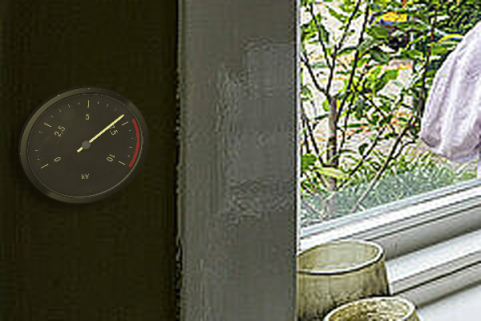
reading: value=7 unit=kV
